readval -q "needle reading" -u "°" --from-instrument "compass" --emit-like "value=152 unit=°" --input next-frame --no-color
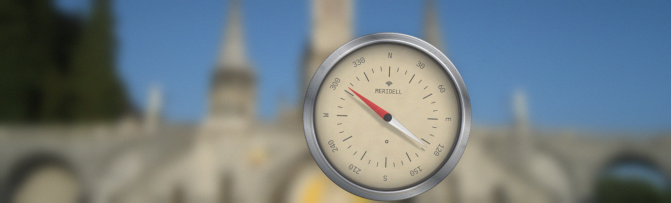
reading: value=305 unit=°
